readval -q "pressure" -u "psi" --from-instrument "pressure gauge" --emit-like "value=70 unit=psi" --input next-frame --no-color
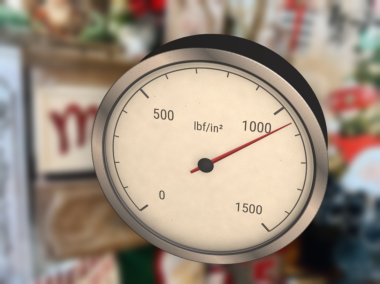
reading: value=1050 unit=psi
